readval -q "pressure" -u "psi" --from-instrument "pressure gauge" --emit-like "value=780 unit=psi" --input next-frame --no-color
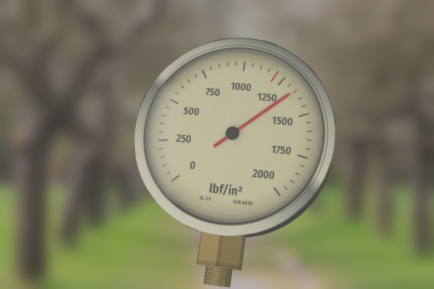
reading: value=1350 unit=psi
